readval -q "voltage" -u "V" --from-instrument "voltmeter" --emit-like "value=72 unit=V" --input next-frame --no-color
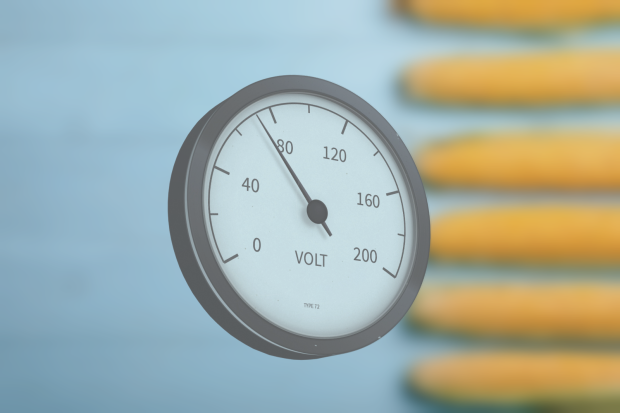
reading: value=70 unit=V
